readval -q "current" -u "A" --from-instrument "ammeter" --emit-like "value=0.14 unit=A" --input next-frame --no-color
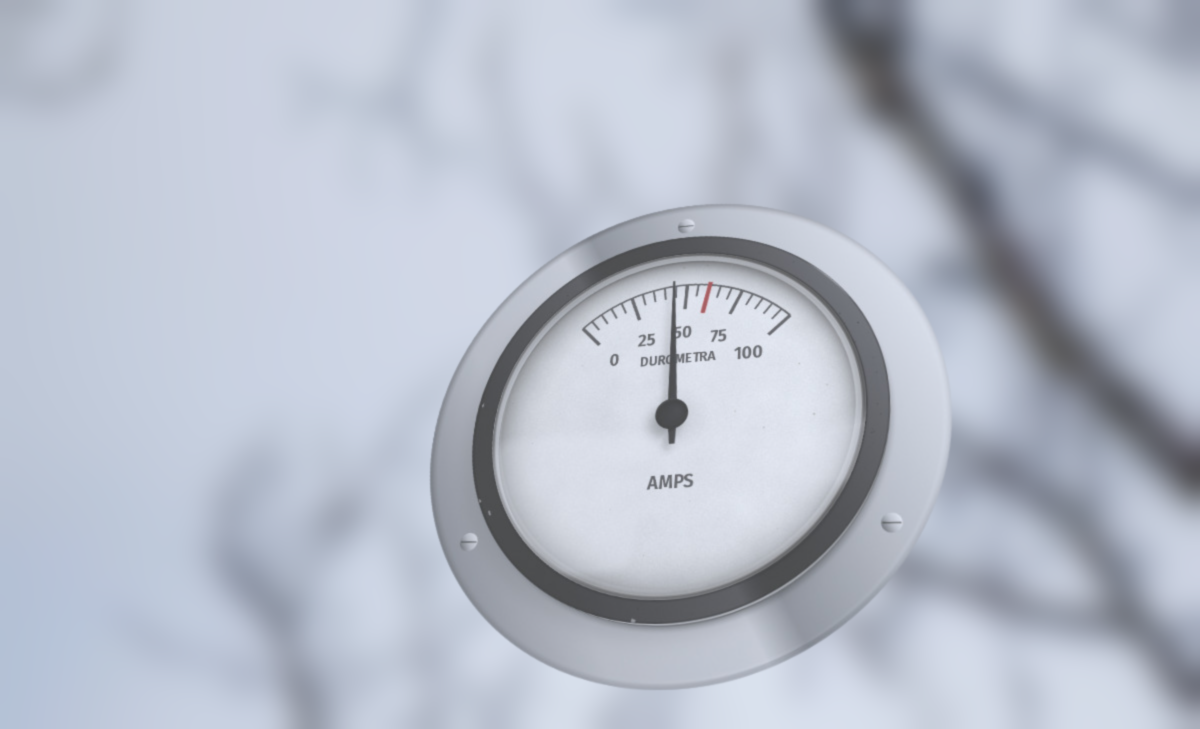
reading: value=45 unit=A
